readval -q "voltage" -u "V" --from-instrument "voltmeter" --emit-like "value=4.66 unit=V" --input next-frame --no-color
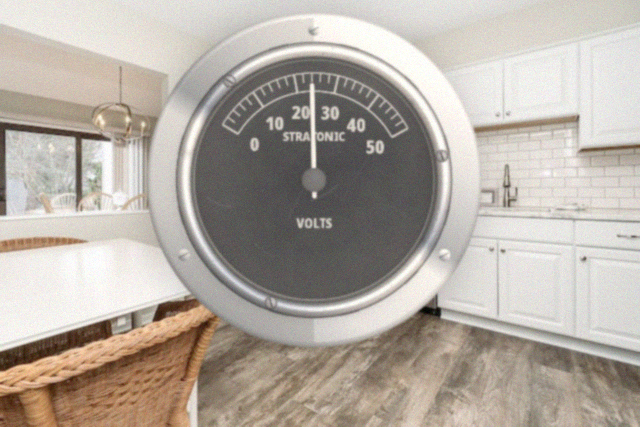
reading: value=24 unit=V
